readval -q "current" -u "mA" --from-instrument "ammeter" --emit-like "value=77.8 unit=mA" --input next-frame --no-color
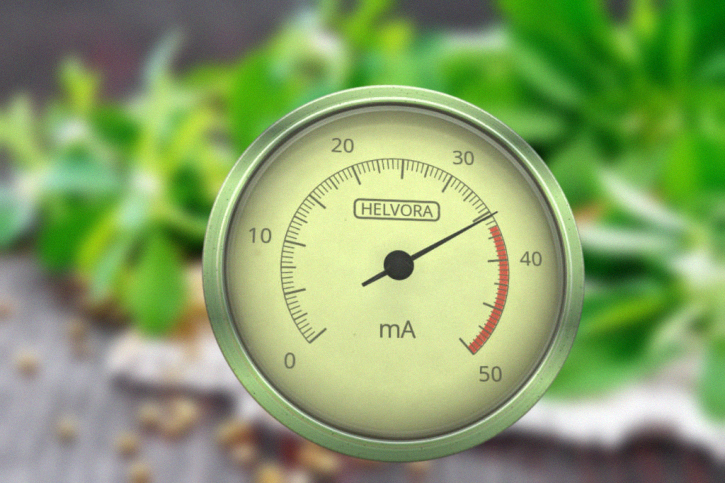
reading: value=35.5 unit=mA
